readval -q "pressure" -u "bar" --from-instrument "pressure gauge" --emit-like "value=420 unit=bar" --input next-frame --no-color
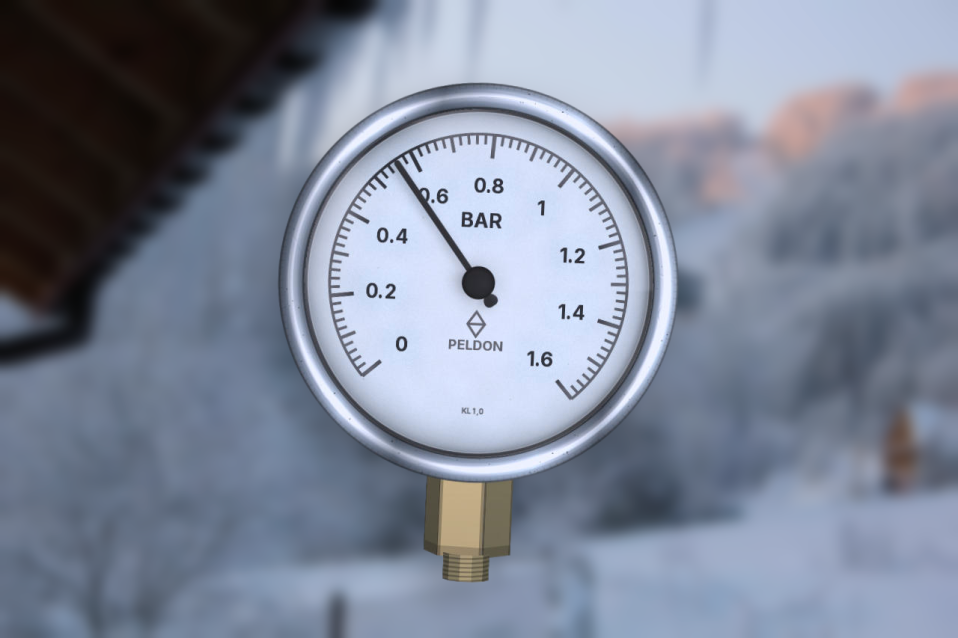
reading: value=0.56 unit=bar
